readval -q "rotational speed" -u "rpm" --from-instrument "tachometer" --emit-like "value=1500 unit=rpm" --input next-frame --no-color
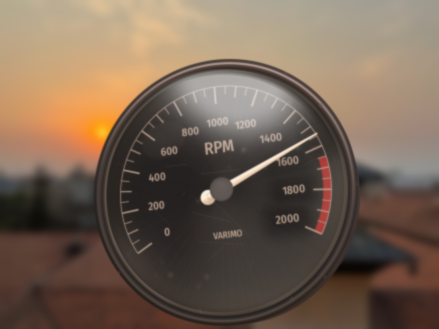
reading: value=1550 unit=rpm
